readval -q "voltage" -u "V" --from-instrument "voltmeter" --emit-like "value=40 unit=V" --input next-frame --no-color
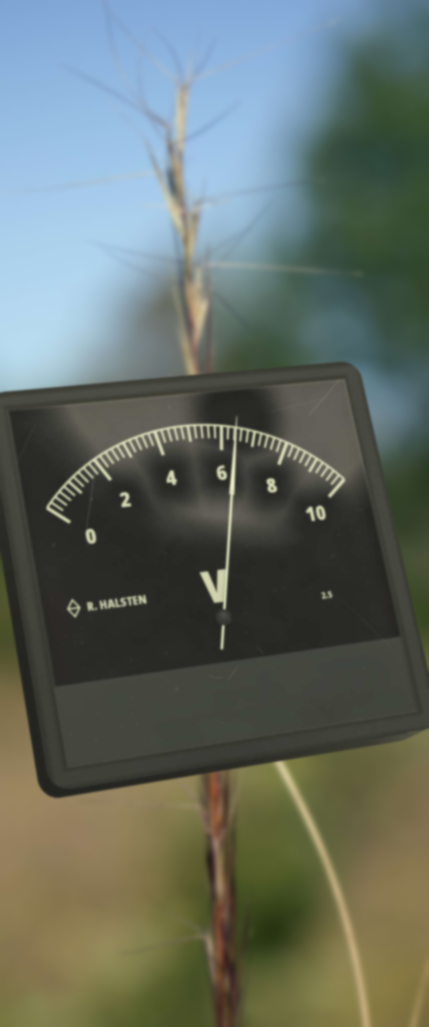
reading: value=6.4 unit=V
